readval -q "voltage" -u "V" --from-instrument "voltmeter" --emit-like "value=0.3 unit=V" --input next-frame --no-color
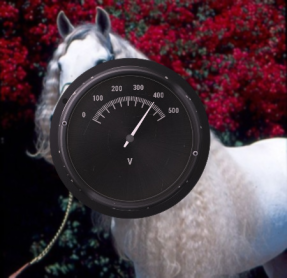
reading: value=400 unit=V
